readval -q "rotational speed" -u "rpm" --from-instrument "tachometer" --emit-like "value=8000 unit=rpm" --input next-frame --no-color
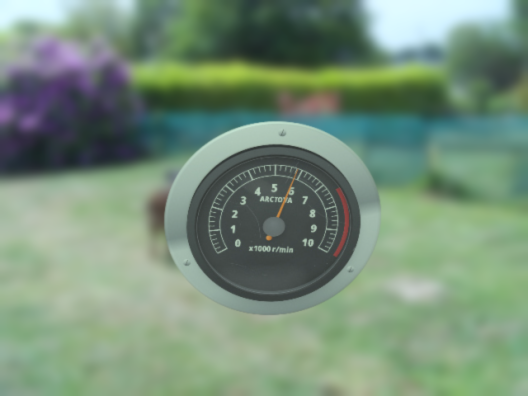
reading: value=5800 unit=rpm
